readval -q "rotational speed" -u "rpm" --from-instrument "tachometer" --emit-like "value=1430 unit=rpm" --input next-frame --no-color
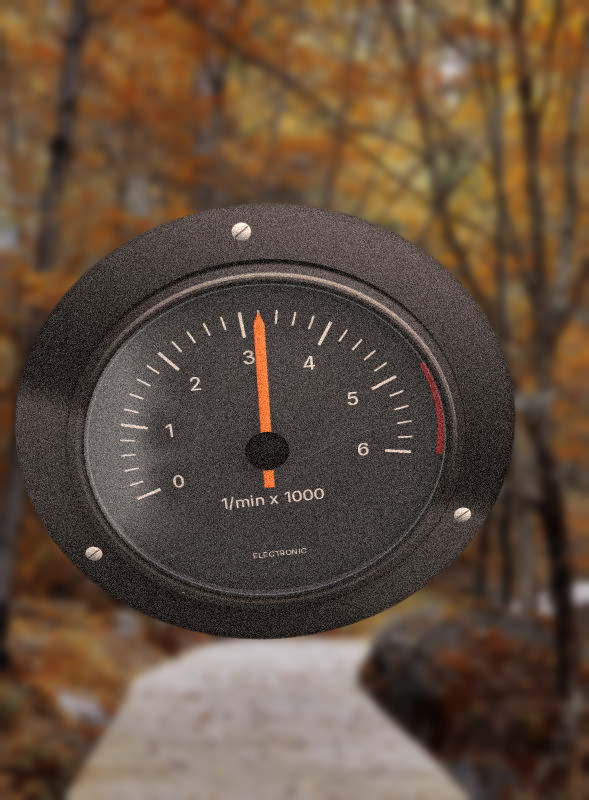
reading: value=3200 unit=rpm
